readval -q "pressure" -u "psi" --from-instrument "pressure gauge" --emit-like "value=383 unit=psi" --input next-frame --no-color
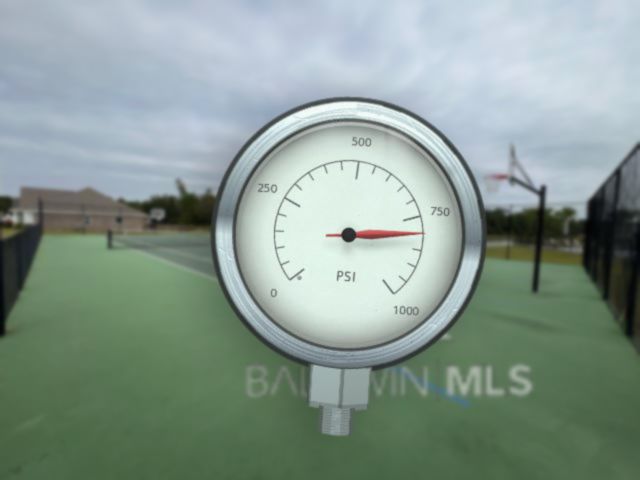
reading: value=800 unit=psi
